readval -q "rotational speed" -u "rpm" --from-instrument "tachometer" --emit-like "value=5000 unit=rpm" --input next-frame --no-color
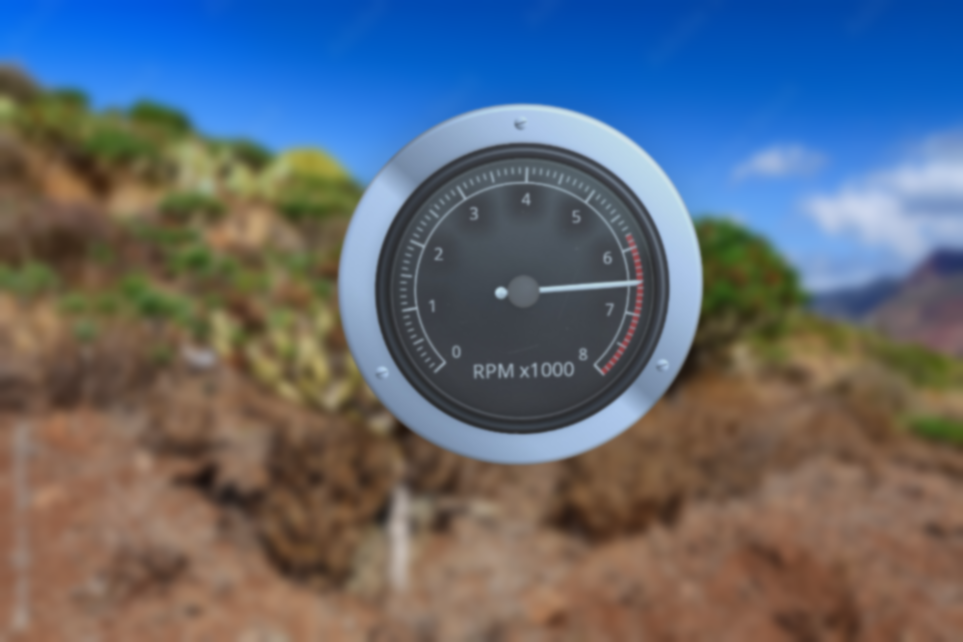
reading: value=6500 unit=rpm
